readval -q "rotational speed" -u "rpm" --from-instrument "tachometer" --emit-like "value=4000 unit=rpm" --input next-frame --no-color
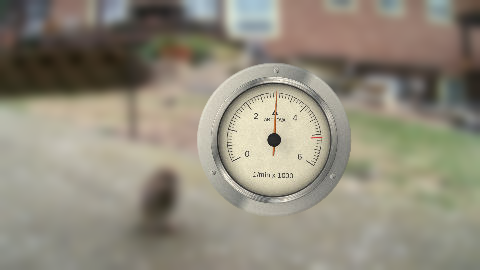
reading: value=3000 unit=rpm
